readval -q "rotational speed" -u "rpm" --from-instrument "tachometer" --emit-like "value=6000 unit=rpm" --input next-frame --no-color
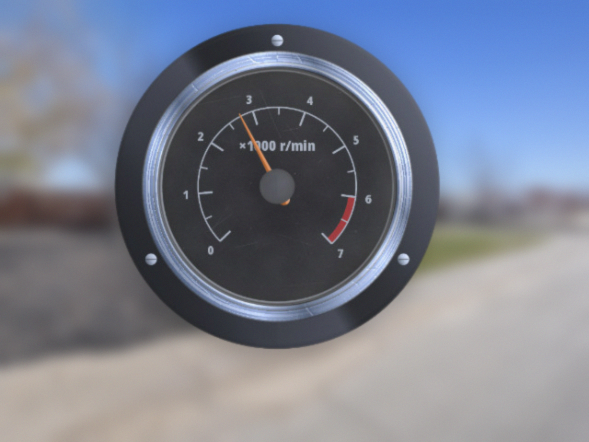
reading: value=2750 unit=rpm
